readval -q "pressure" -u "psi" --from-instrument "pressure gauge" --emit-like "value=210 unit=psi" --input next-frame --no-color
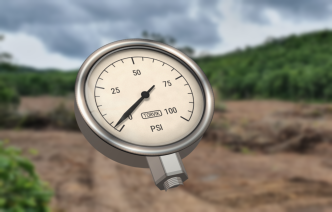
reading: value=2.5 unit=psi
